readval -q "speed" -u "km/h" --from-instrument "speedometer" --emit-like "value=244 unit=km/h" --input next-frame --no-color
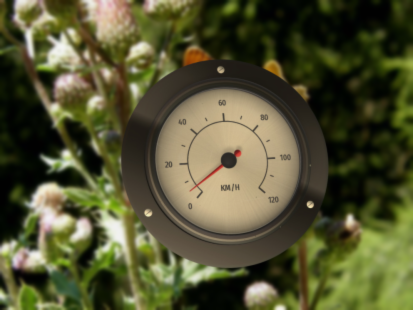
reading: value=5 unit=km/h
